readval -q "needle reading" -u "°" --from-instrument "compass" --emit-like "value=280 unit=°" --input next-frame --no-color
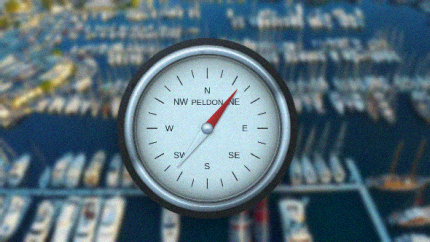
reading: value=37.5 unit=°
